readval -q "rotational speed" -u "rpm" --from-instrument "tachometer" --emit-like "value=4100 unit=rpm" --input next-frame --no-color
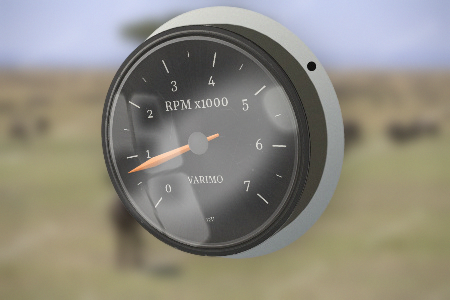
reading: value=750 unit=rpm
